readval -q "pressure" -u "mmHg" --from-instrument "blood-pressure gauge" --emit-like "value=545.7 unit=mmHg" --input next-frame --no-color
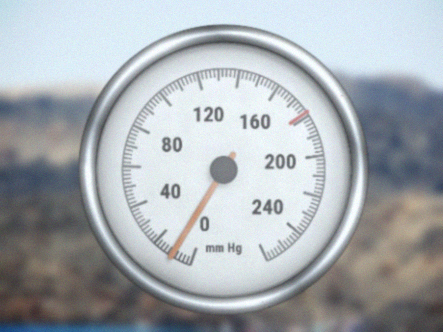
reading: value=10 unit=mmHg
